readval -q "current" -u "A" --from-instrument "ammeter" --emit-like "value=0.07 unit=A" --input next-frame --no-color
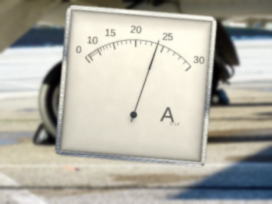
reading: value=24 unit=A
